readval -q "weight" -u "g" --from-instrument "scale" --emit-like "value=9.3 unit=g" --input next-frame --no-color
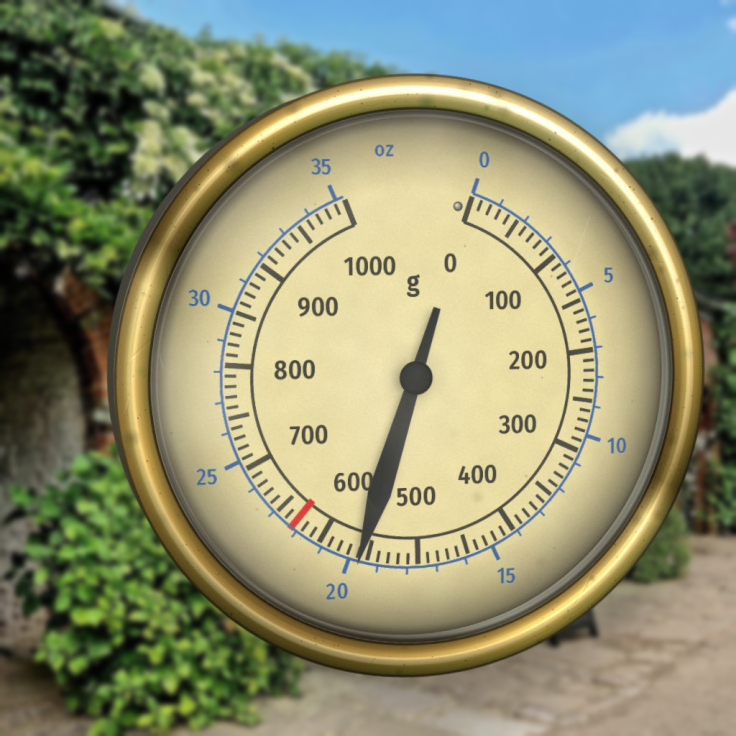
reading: value=560 unit=g
